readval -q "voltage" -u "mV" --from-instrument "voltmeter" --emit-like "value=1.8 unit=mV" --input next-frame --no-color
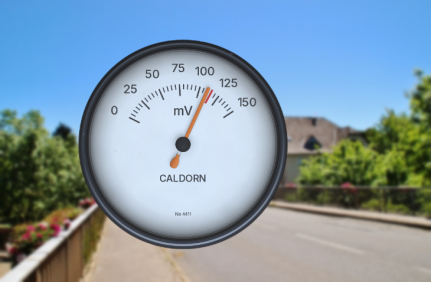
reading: value=110 unit=mV
